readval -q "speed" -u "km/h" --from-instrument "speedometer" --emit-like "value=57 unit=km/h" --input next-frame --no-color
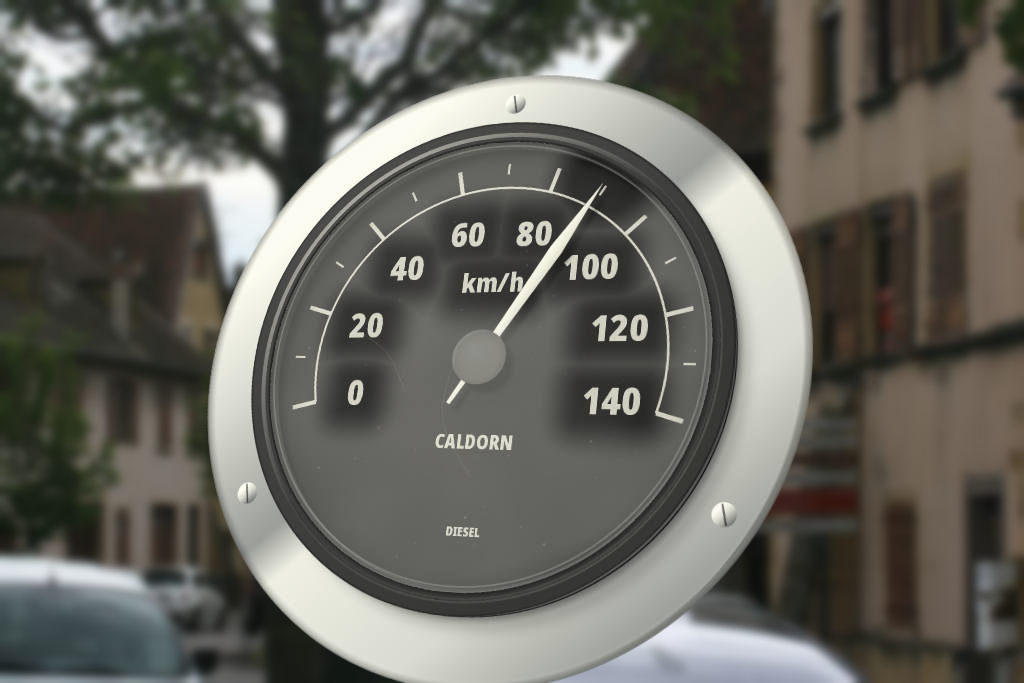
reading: value=90 unit=km/h
